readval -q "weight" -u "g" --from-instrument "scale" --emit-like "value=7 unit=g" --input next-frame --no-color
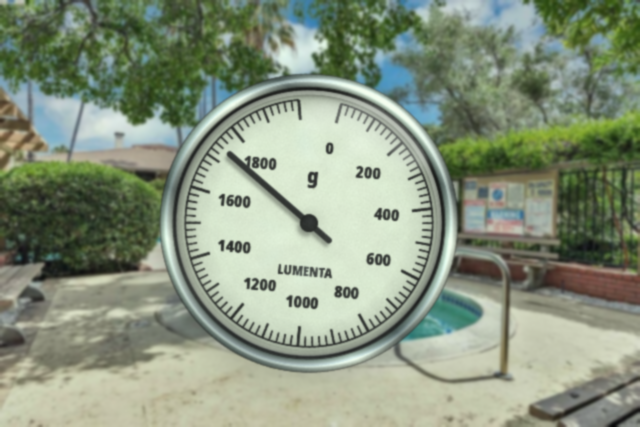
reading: value=1740 unit=g
